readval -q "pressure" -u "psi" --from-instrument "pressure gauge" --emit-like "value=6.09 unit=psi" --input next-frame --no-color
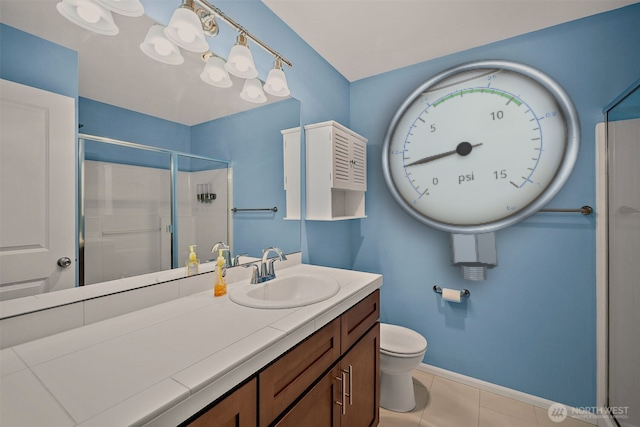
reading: value=2 unit=psi
